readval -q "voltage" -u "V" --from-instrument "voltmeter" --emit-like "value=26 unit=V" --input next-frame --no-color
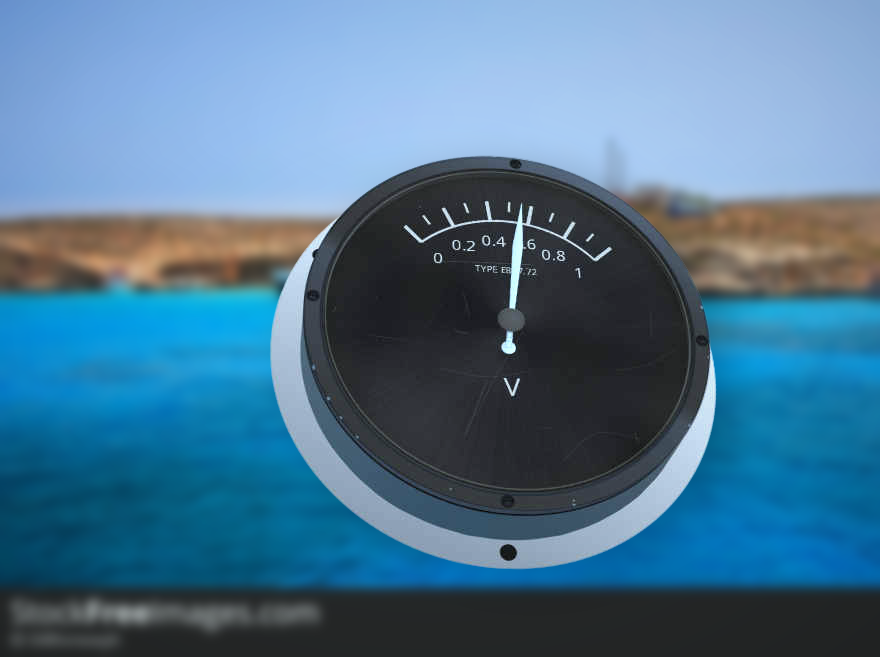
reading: value=0.55 unit=V
